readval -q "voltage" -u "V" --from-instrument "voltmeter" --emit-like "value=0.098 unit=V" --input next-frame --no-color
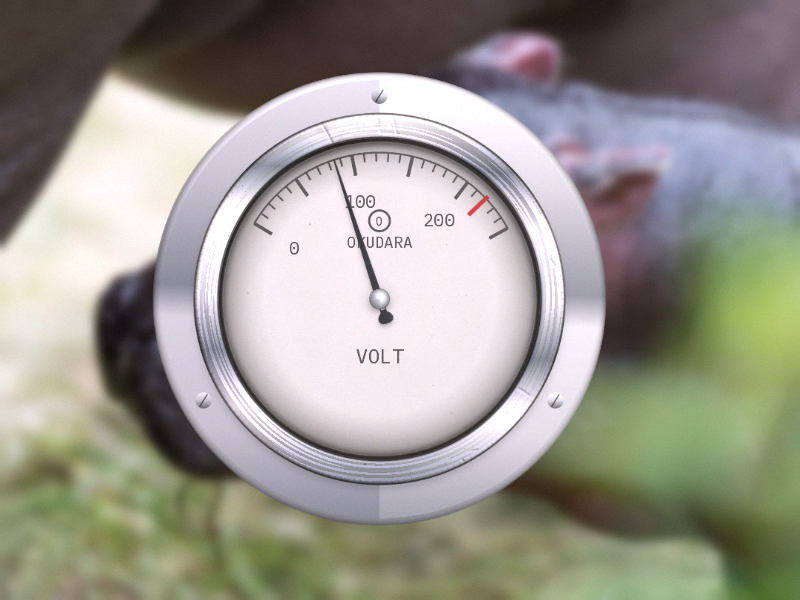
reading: value=85 unit=V
